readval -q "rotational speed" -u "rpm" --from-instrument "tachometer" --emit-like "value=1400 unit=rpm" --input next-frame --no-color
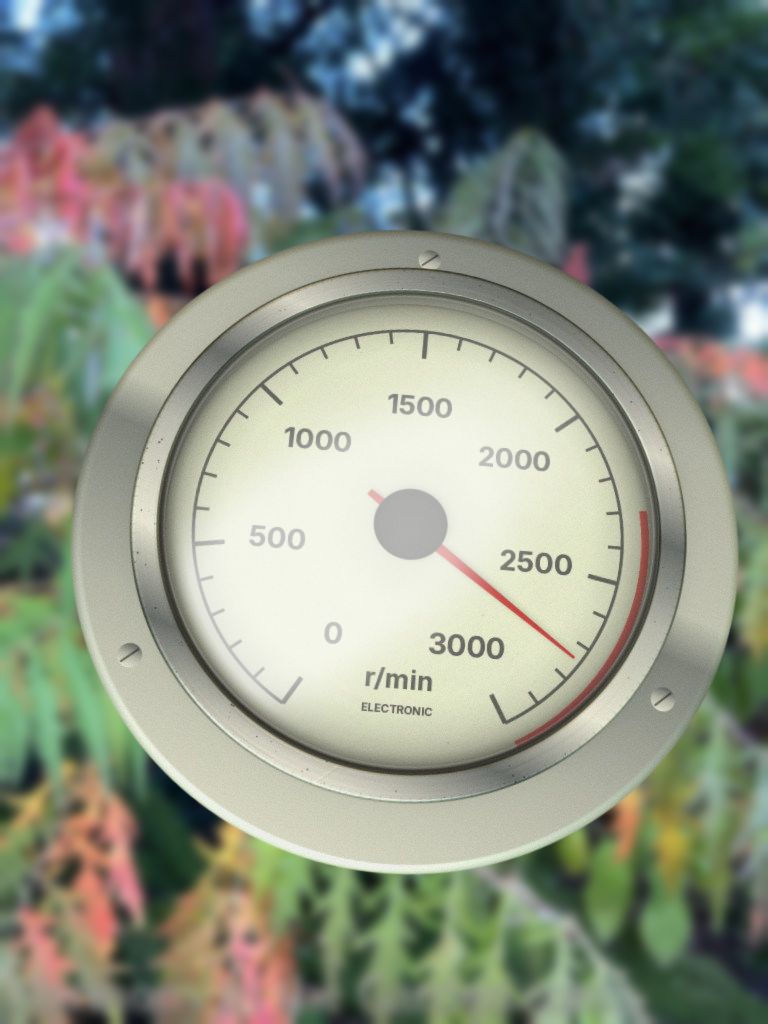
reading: value=2750 unit=rpm
